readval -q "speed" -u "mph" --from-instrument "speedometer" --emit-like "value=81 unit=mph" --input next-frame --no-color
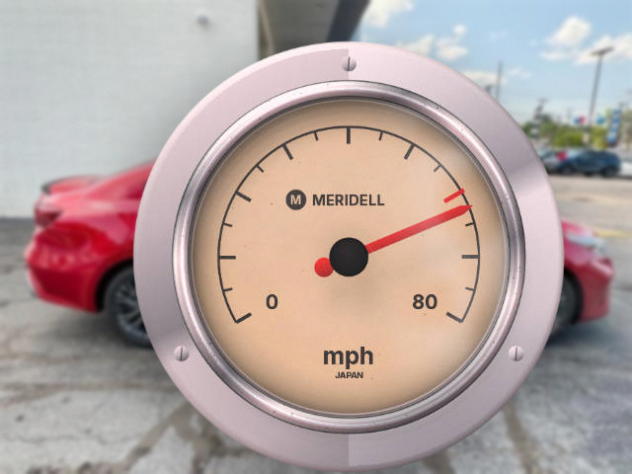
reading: value=62.5 unit=mph
